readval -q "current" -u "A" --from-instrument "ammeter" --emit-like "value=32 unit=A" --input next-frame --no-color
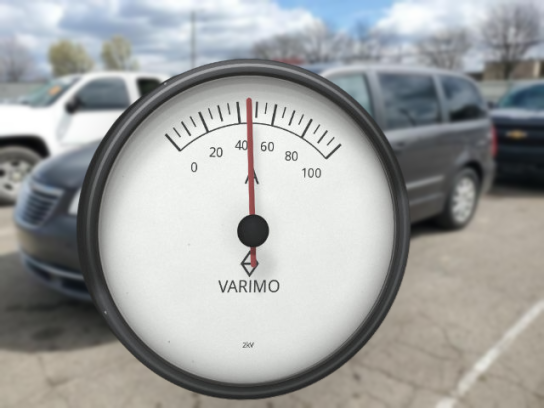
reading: value=45 unit=A
